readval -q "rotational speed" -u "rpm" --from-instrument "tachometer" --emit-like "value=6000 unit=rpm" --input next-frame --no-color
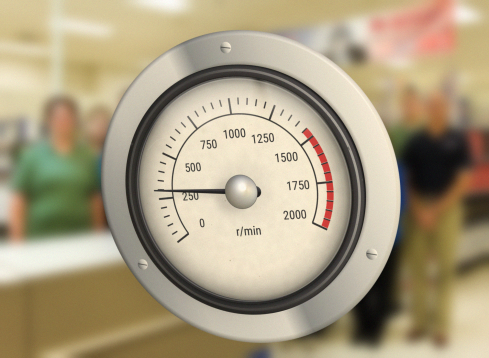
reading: value=300 unit=rpm
